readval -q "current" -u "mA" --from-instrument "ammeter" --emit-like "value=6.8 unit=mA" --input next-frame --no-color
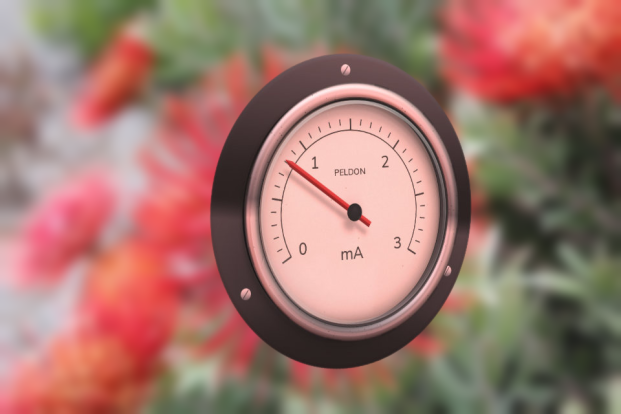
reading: value=0.8 unit=mA
